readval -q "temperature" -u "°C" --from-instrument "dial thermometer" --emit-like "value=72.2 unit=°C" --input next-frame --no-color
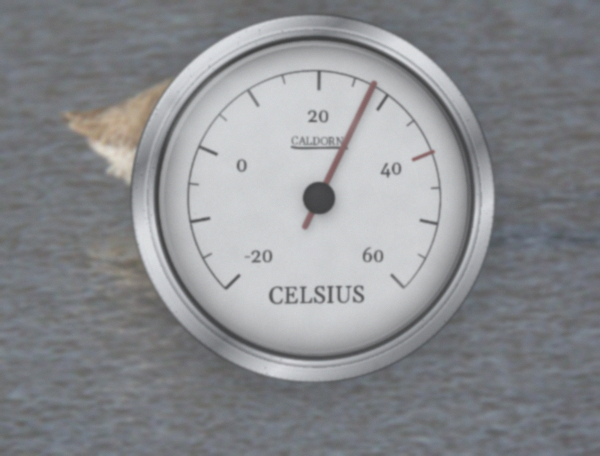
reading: value=27.5 unit=°C
